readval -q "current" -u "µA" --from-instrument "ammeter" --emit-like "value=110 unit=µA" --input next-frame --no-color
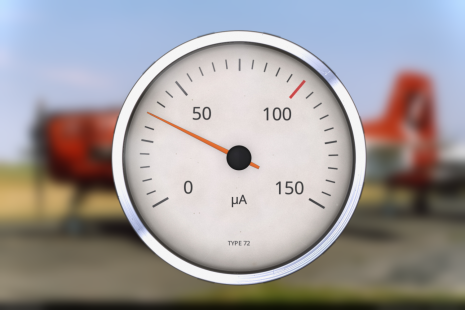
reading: value=35 unit=µA
